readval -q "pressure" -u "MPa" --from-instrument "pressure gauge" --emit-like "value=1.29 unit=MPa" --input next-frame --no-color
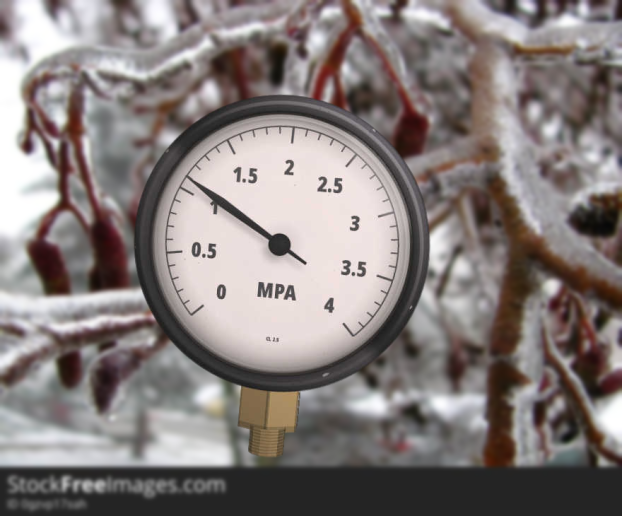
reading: value=1.1 unit=MPa
